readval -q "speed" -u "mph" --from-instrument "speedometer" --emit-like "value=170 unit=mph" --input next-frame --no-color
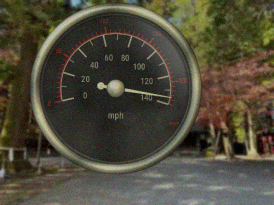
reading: value=135 unit=mph
